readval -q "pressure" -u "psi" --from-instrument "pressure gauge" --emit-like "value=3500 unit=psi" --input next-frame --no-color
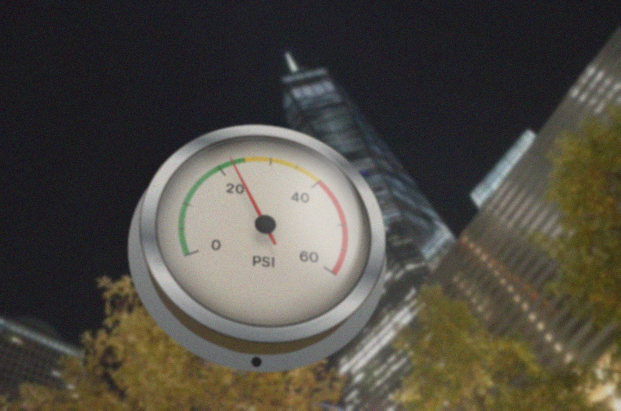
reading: value=22.5 unit=psi
